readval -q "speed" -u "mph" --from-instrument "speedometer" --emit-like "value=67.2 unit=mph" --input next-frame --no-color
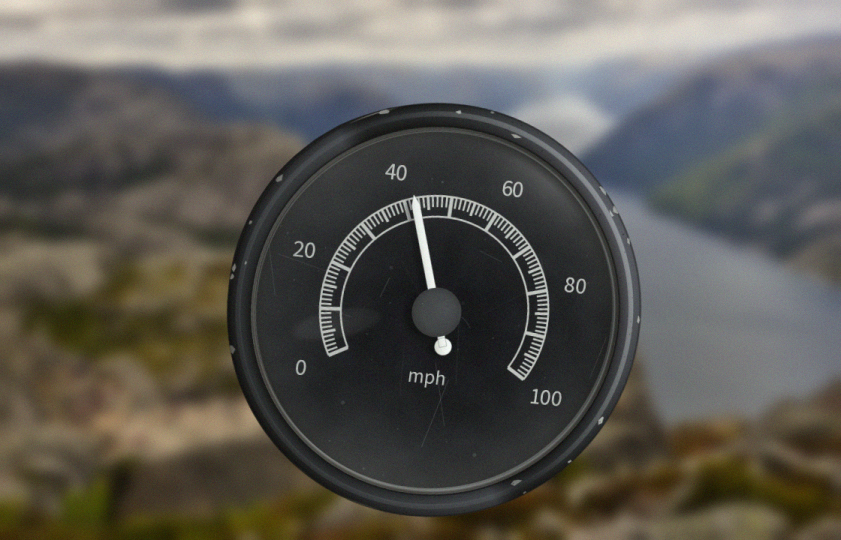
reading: value=42 unit=mph
